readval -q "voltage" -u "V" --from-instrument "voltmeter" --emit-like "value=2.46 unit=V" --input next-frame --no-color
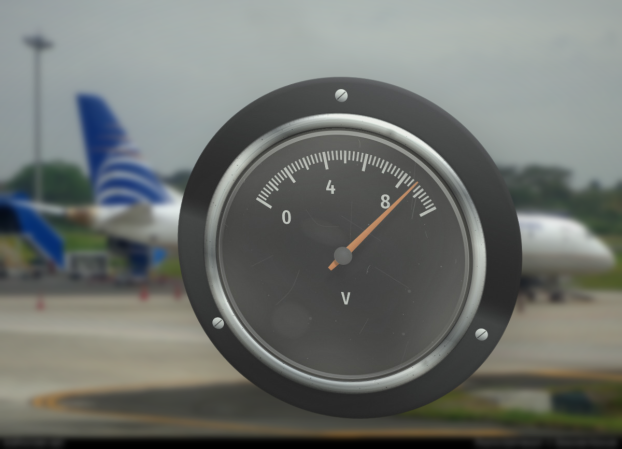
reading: value=8.6 unit=V
